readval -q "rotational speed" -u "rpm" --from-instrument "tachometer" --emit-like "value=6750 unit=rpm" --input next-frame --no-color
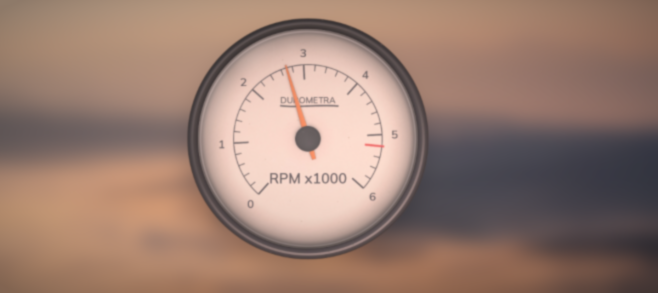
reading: value=2700 unit=rpm
